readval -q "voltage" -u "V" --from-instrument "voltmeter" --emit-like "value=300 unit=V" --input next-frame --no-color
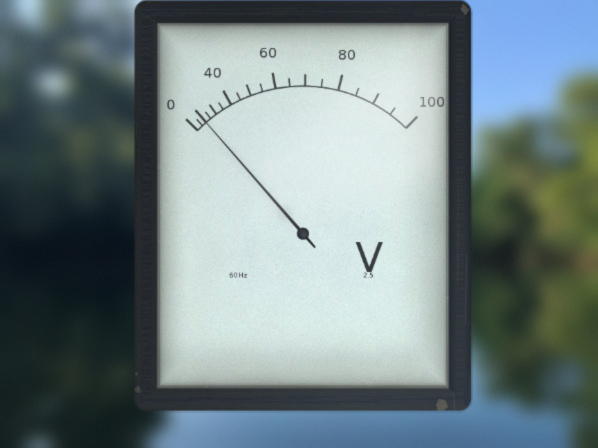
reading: value=20 unit=V
